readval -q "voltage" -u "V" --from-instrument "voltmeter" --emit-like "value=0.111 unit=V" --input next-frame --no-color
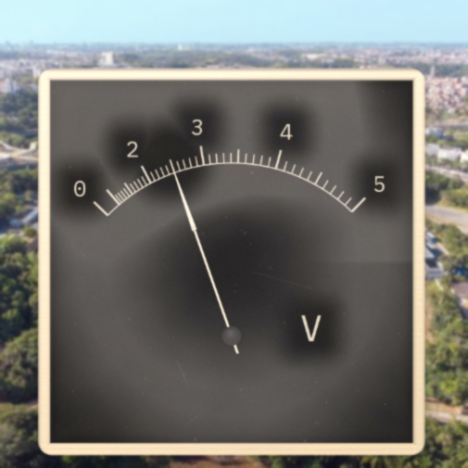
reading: value=2.5 unit=V
